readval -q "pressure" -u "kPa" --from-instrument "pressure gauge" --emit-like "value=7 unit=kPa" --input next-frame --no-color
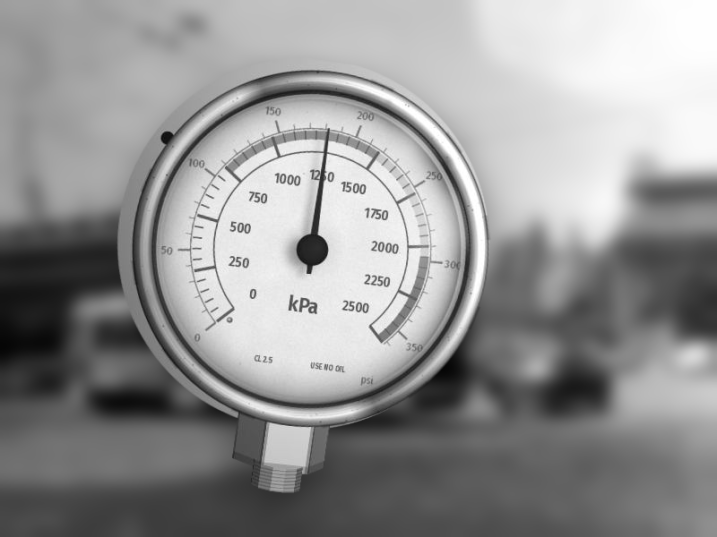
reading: value=1250 unit=kPa
